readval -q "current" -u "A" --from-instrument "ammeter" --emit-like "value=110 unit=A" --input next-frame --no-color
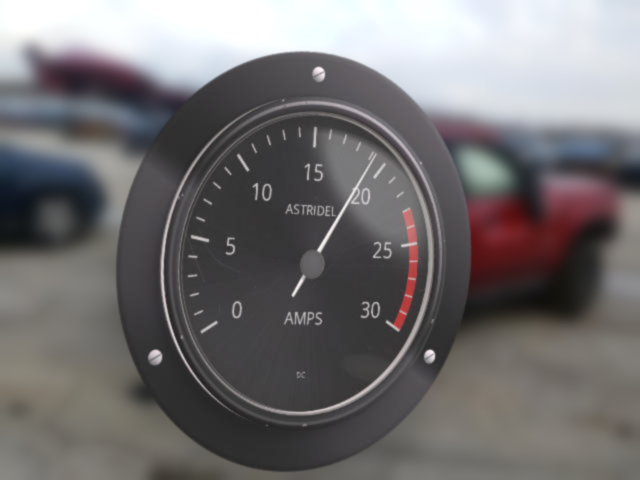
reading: value=19 unit=A
